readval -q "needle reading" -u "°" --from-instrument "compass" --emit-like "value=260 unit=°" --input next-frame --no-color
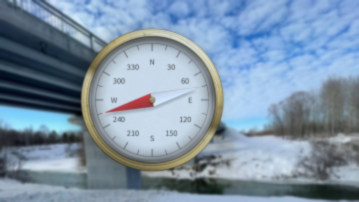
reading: value=255 unit=°
